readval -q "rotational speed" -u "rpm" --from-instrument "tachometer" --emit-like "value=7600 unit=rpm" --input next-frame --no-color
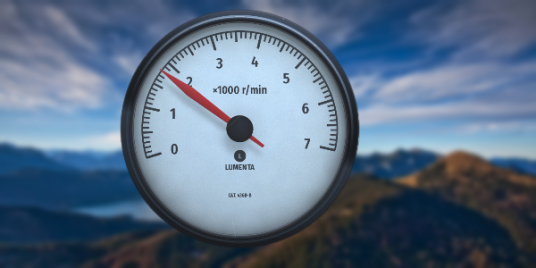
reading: value=1800 unit=rpm
